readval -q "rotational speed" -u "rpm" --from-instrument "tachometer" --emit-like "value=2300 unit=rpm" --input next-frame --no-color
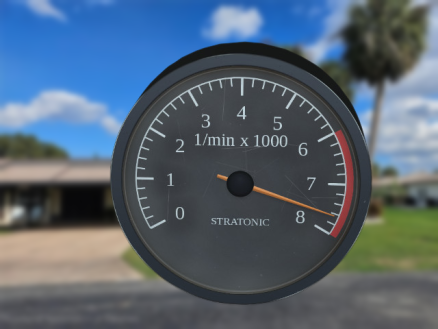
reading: value=7600 unit=rpm
